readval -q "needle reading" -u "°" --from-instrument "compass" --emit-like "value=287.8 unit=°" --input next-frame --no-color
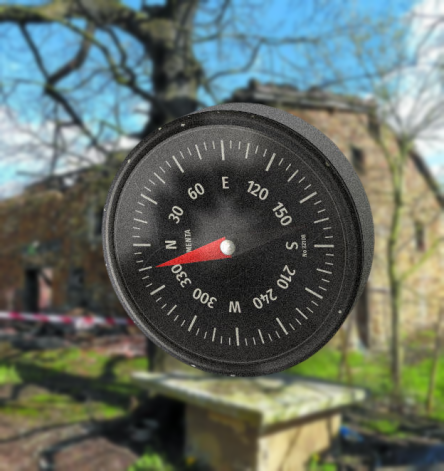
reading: value=345 unit=°
